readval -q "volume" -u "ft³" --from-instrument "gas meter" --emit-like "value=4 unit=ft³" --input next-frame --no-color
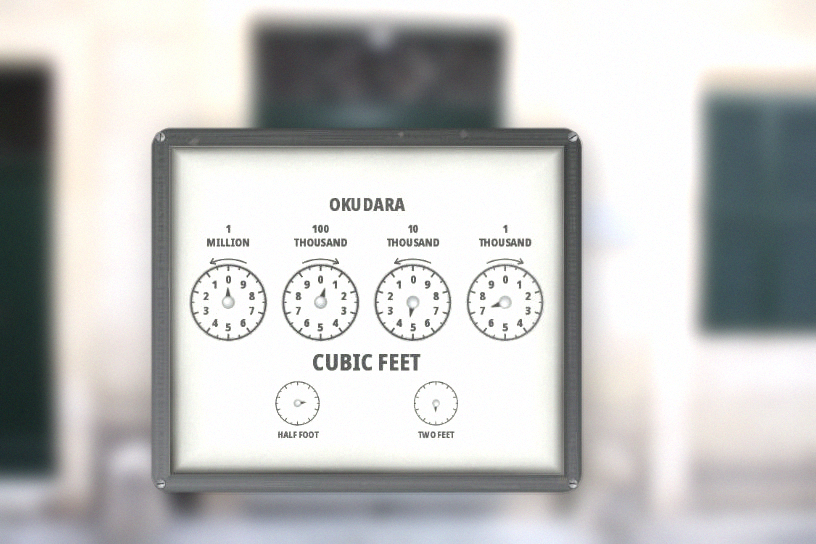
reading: value=4700 unit=ft³
